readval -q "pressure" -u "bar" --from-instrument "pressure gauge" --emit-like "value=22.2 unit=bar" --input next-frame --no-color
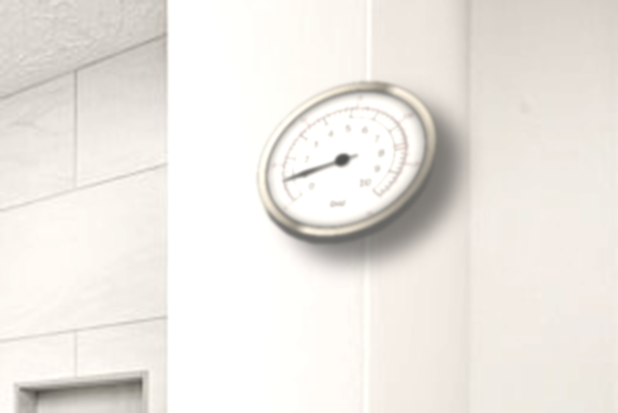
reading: value=1 unit=bar
